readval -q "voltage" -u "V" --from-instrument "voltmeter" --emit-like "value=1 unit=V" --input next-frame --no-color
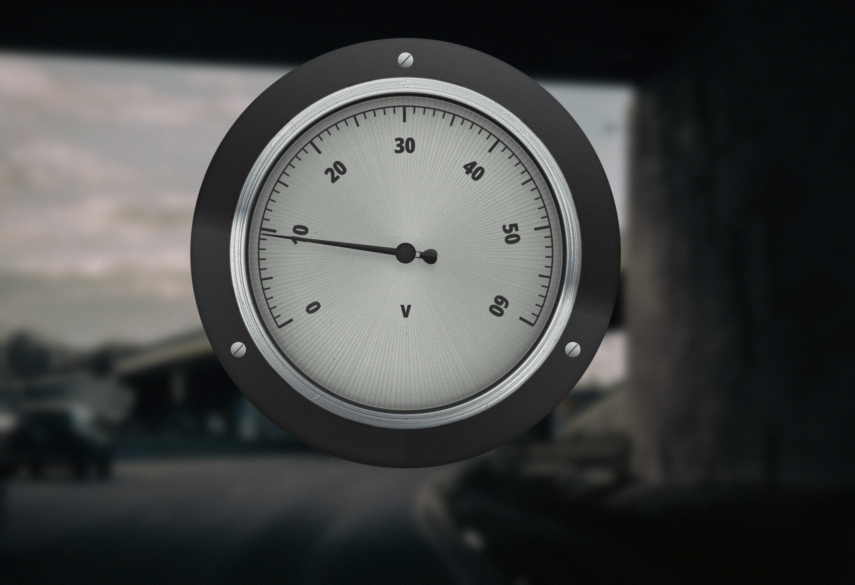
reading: value=9.5 unit=V
